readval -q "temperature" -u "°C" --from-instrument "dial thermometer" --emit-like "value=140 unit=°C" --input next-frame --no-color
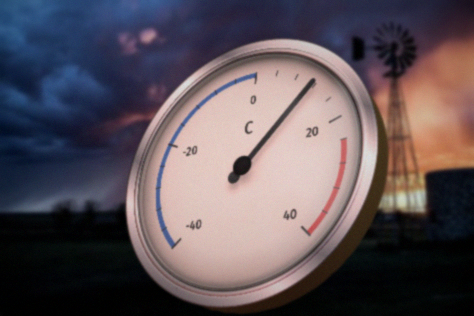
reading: value=12 unit=°C
